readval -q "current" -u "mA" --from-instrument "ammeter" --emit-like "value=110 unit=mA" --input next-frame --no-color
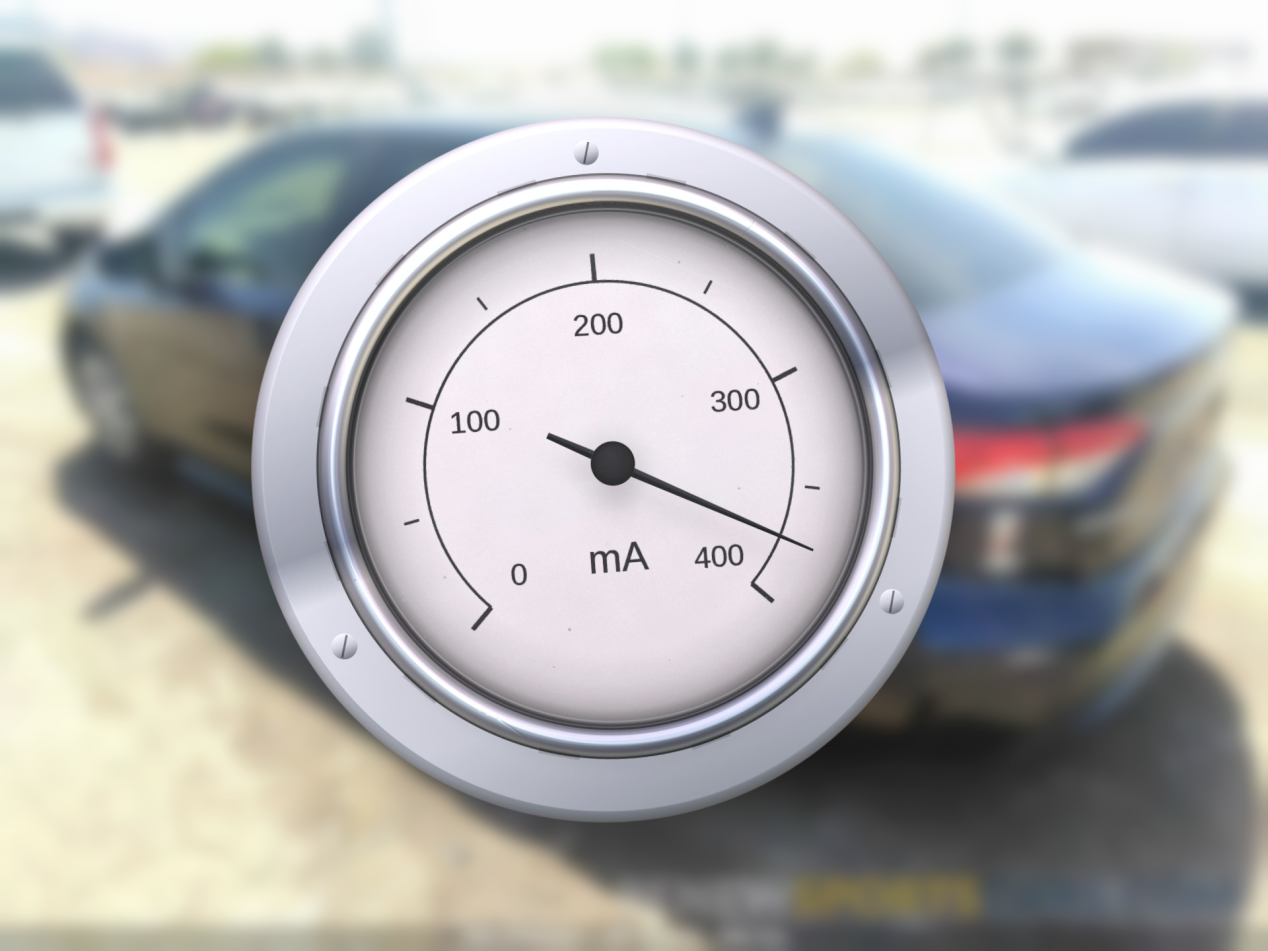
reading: value=375 unit=mA
